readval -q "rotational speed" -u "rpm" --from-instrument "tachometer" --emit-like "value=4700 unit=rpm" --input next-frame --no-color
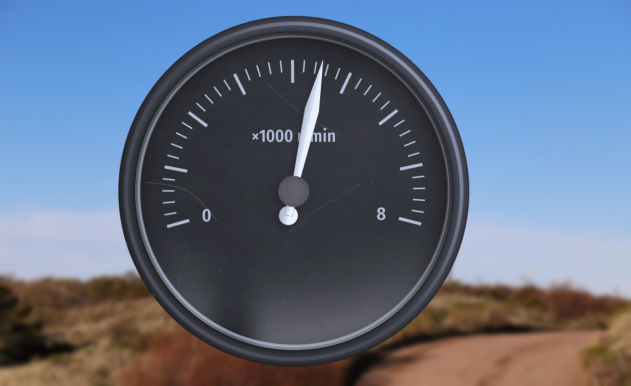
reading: value=4500 unit=rpm
